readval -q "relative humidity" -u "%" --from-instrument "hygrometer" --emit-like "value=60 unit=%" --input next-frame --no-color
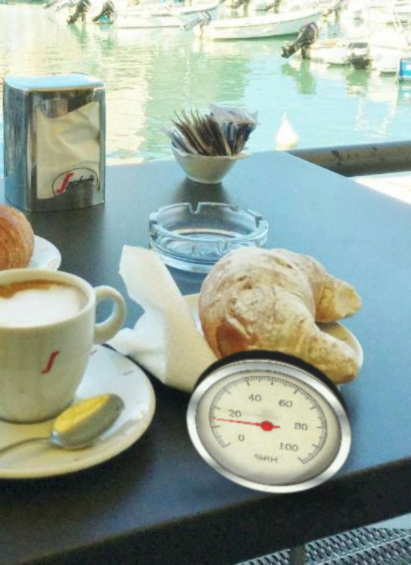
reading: value=15 unit=%
